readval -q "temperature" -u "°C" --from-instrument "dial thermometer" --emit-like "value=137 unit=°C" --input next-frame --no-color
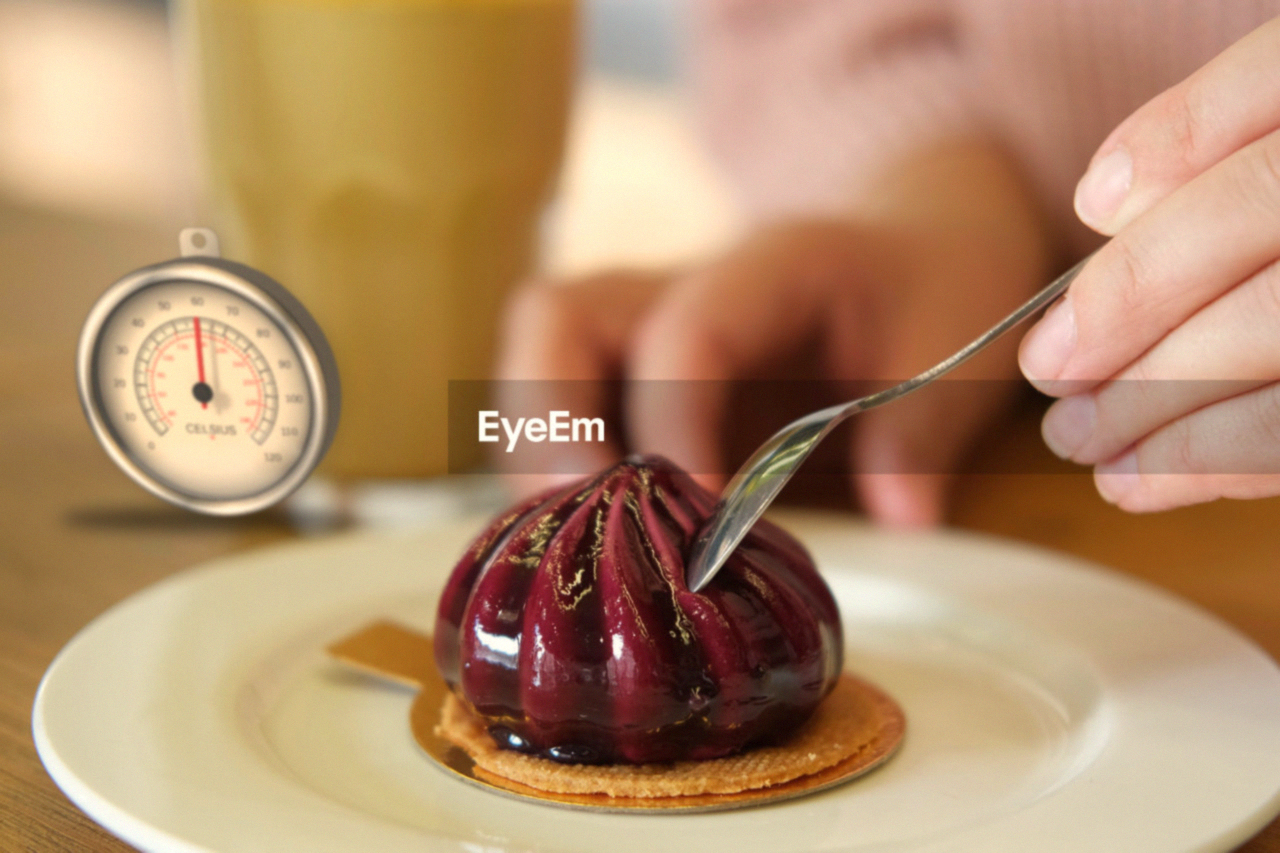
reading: value=60 unit=°C
